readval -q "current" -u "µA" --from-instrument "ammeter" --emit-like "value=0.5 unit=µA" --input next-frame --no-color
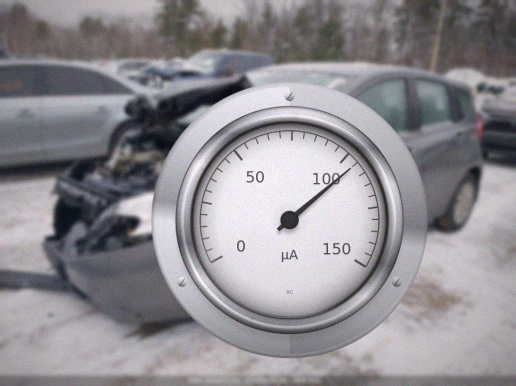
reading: value=105 unit=µA
